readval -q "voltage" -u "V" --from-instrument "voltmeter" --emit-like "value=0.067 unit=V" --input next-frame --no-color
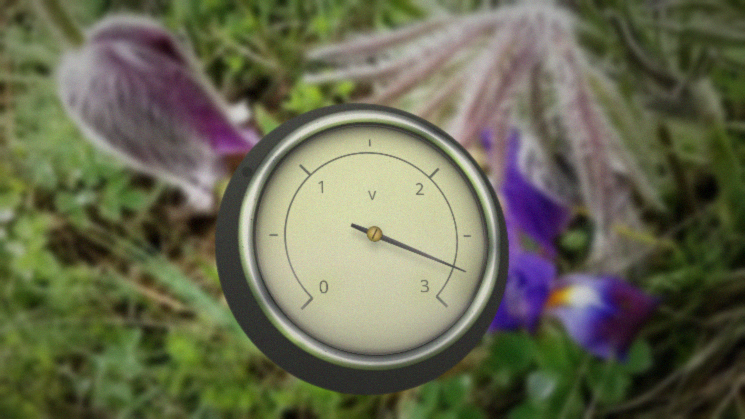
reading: value=2.75 unit=V
